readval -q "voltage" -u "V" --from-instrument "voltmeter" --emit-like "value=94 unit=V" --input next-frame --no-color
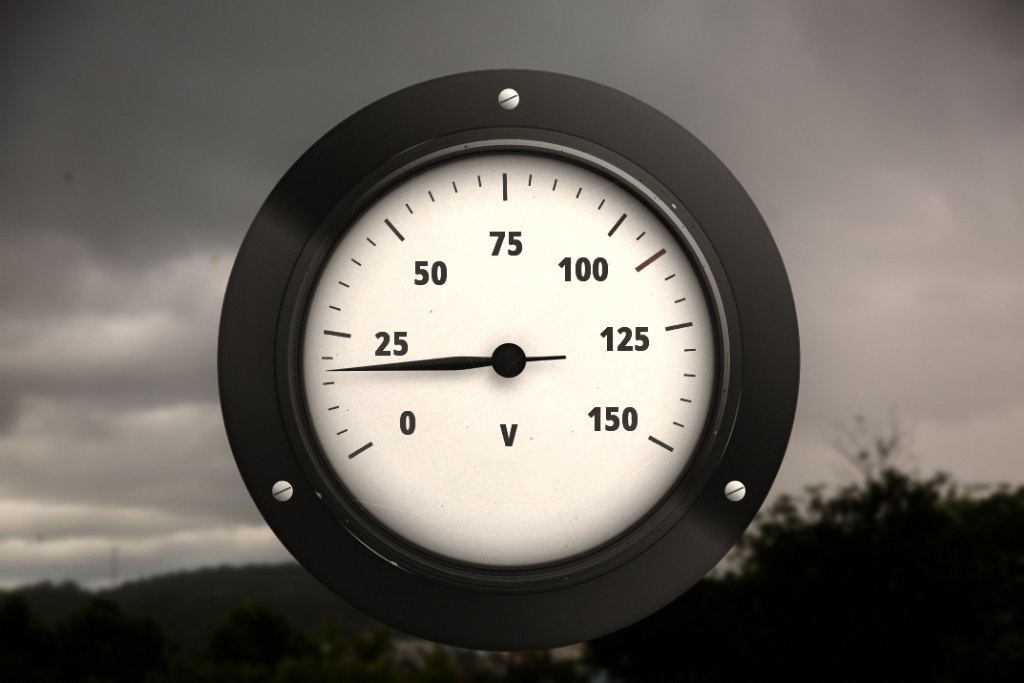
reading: value=17.5 unit=V
